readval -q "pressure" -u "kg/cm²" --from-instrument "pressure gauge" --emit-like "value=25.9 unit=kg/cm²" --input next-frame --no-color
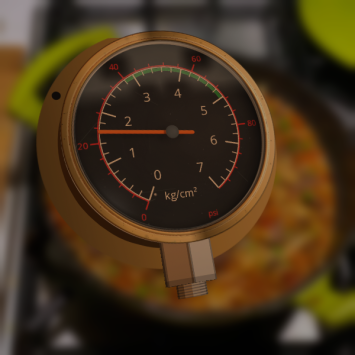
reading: value=1.6 unit=kg/cm²
